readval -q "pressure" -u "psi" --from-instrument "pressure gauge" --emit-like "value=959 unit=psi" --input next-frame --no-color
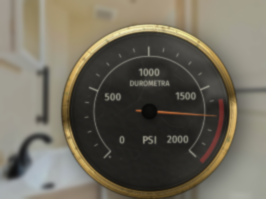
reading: value=1700 unit=psi
